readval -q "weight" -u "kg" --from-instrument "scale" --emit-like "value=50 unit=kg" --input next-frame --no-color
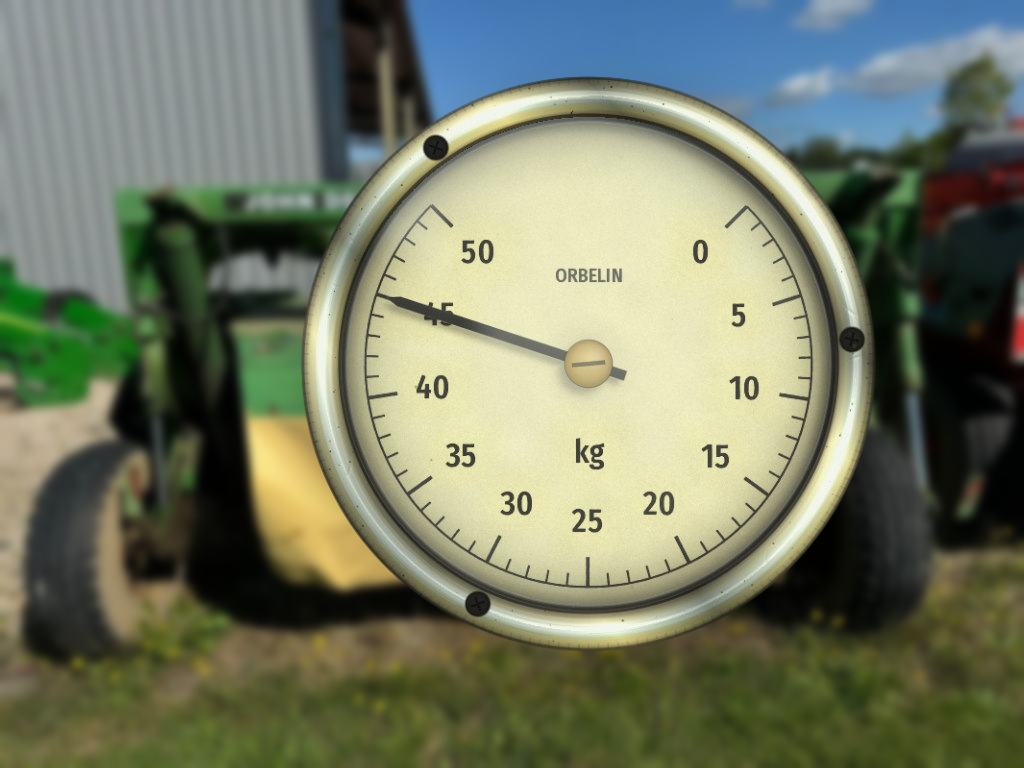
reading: value=45 unit=kg
